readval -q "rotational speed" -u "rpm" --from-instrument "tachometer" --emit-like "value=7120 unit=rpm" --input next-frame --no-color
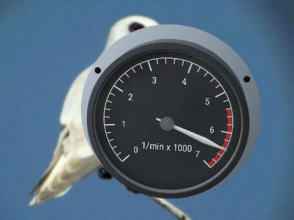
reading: value=6400 unit=rpm
